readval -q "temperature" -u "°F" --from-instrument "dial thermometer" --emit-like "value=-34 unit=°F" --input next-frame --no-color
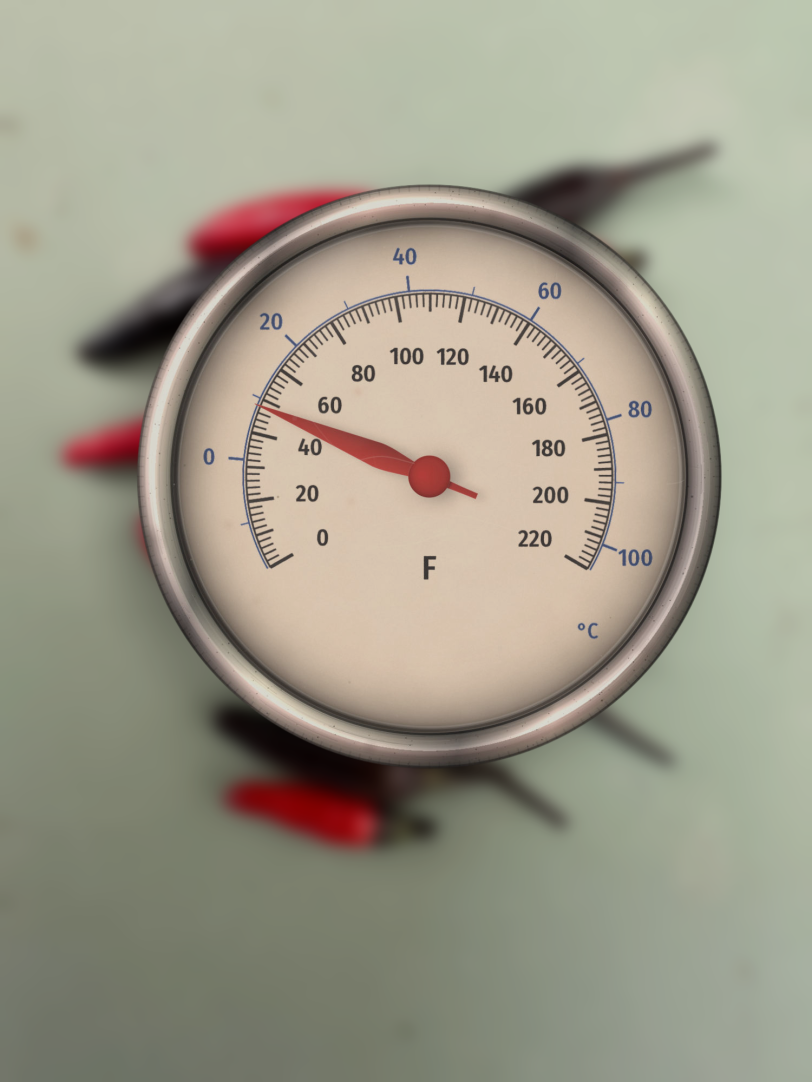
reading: value=48 unit=°F
